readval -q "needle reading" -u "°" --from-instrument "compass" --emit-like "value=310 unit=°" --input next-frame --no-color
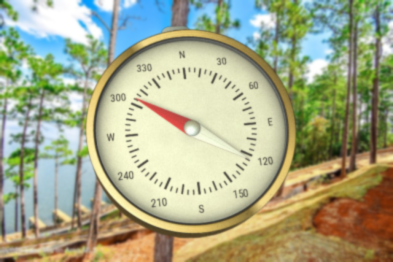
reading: value=305 unit=°
